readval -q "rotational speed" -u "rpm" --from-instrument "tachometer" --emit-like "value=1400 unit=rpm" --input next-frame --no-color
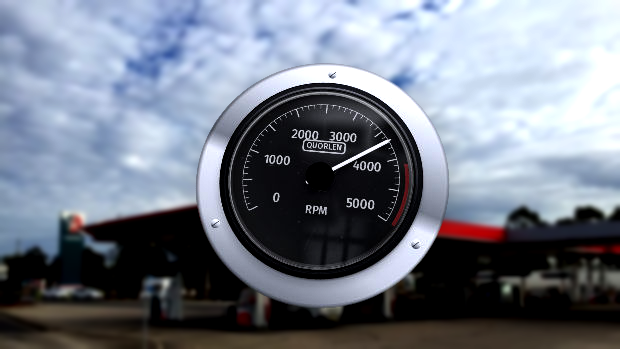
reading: value=3700 unit=rpm
